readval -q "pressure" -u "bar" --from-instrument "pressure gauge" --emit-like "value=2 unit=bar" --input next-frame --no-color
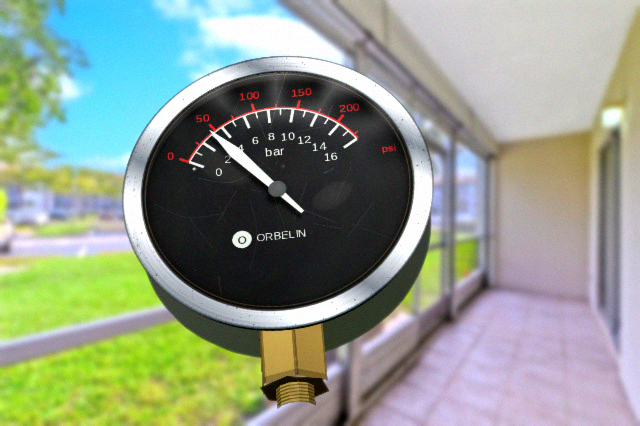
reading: value=3 unit=bar
